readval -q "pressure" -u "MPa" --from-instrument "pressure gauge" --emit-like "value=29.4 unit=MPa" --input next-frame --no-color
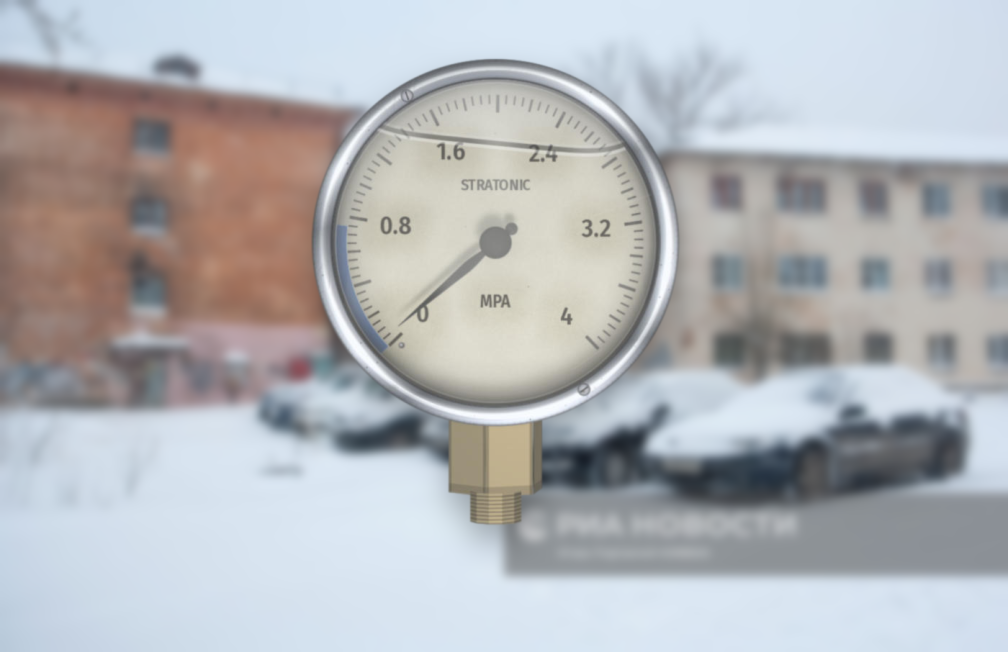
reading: value=0.05 unit=MPa
